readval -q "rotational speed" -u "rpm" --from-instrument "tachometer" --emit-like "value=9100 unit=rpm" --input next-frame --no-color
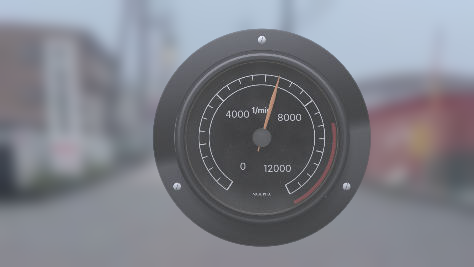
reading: value=6500 unit=rpm
